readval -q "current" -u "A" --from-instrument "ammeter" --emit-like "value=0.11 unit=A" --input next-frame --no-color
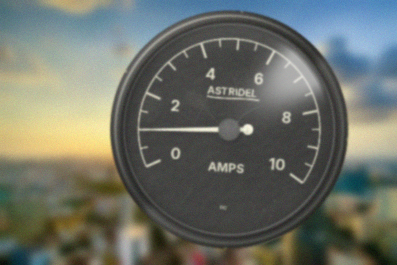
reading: value=1 unit=A
